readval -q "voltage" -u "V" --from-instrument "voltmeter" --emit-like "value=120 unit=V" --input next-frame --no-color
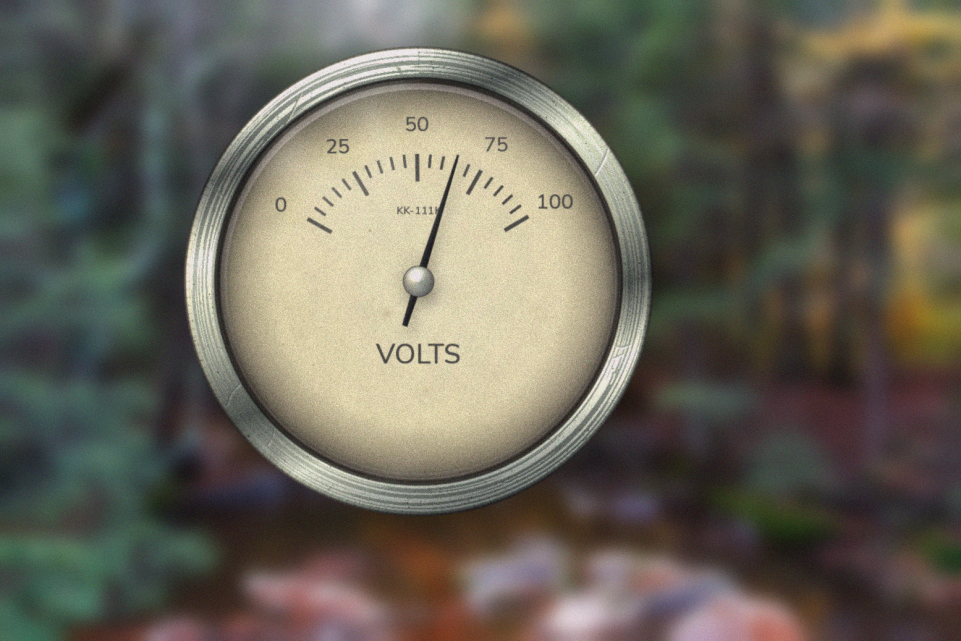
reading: value=65 unit=V
